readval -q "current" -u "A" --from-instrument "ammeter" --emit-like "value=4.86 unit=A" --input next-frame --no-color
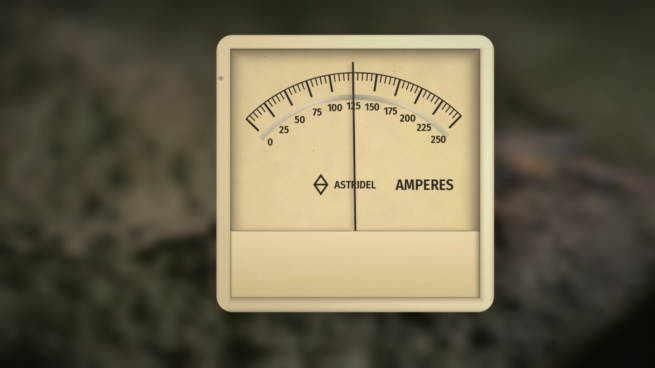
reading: value=125 unit=A
